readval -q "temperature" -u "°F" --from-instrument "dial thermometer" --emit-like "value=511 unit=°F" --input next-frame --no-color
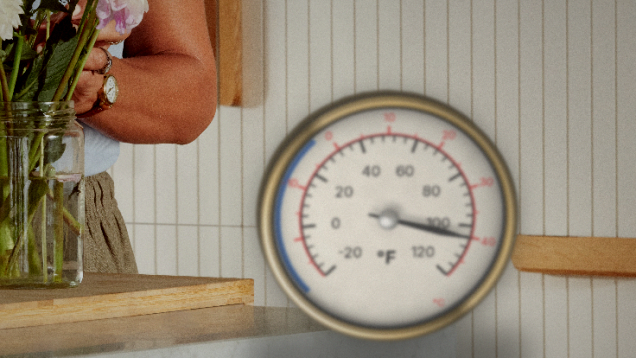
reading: value=104 unit=°F
